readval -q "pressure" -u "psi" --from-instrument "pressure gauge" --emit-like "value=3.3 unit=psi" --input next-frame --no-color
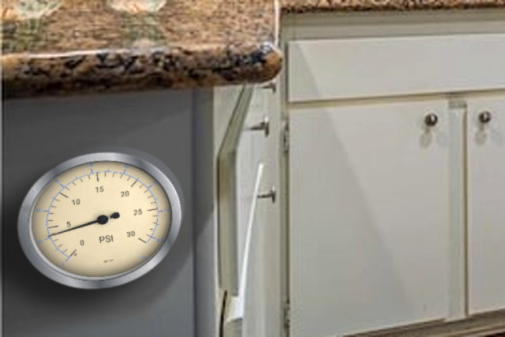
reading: value=4 unit=psi
